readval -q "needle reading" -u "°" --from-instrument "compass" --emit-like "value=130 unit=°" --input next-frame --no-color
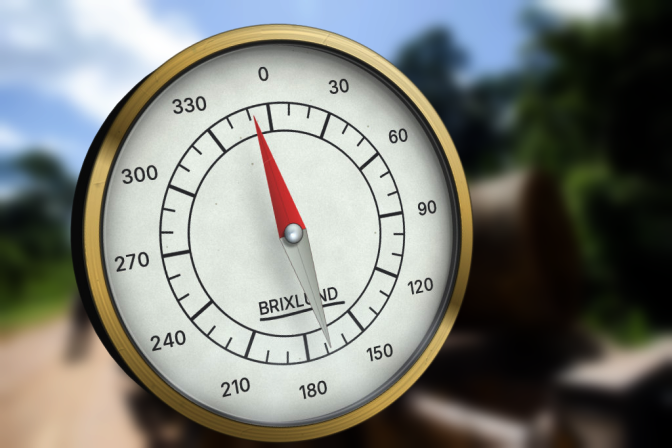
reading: value=350 unit=°
